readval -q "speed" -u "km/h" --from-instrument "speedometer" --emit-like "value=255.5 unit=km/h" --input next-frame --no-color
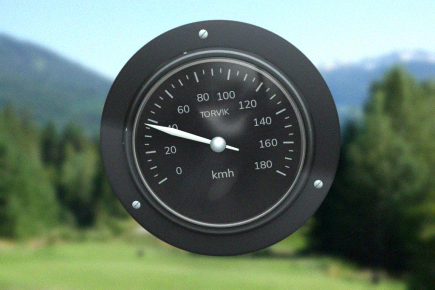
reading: value=37.5 unit=km/h
